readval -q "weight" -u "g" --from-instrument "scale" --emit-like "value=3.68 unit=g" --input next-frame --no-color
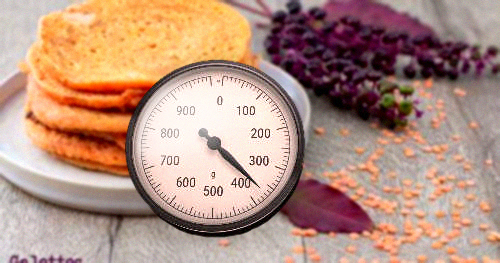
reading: value=370 unit=g
